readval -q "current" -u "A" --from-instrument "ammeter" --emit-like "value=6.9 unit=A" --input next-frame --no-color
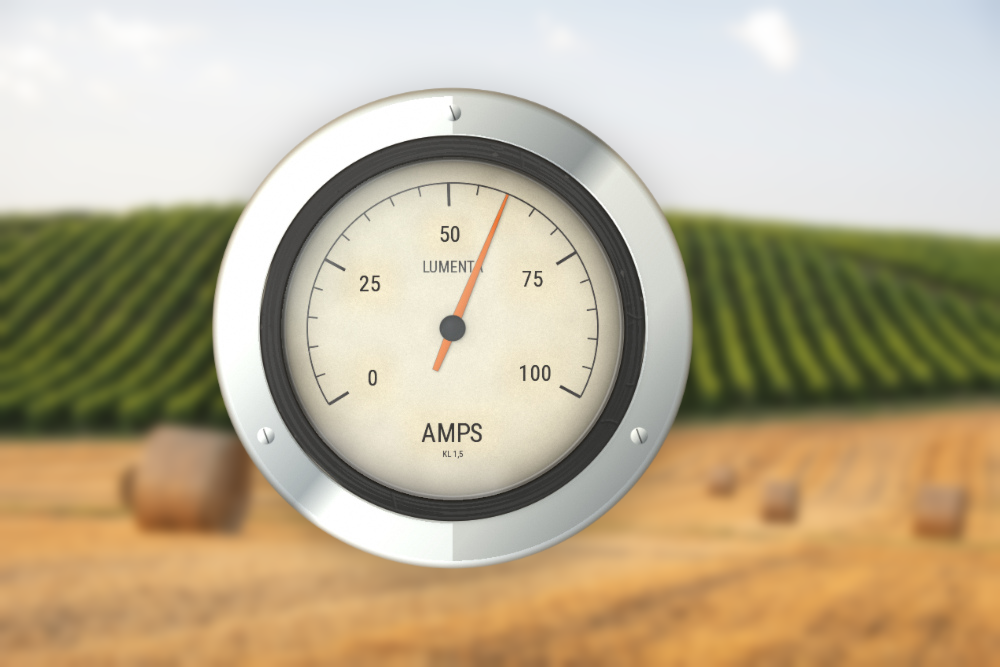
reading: value=60 unit=A
